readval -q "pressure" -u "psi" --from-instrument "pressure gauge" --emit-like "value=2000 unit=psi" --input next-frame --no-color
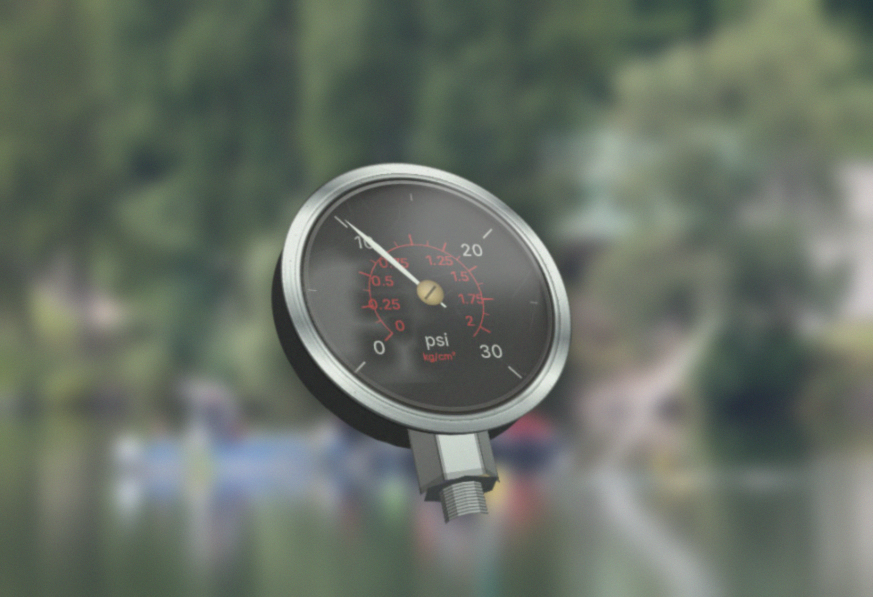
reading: value=10 unit=psi
